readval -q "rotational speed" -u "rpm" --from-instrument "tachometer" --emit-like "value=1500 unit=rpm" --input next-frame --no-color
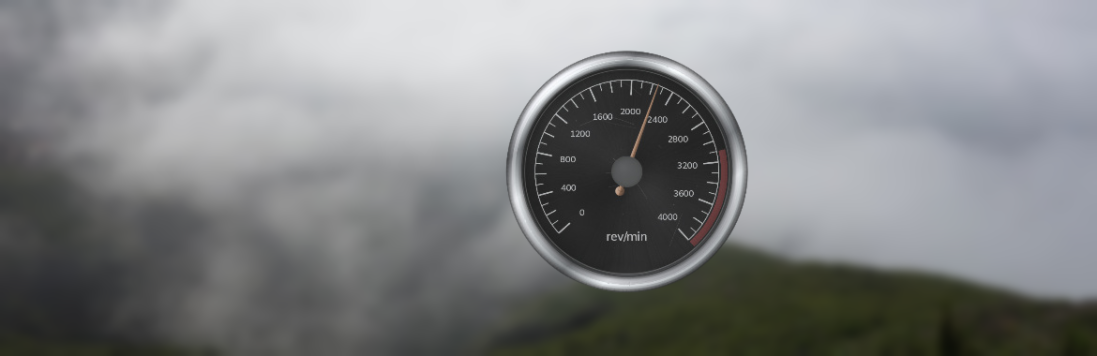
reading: value=2250 unit=rpm
